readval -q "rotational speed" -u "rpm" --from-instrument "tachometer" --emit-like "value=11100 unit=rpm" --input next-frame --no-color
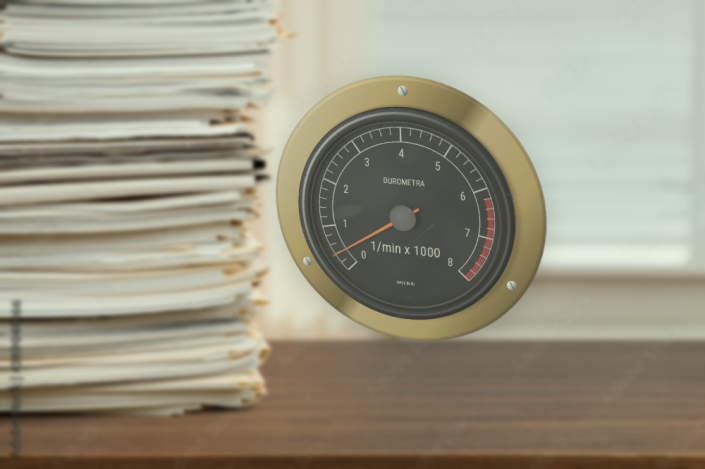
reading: value=400 unit=rpm
